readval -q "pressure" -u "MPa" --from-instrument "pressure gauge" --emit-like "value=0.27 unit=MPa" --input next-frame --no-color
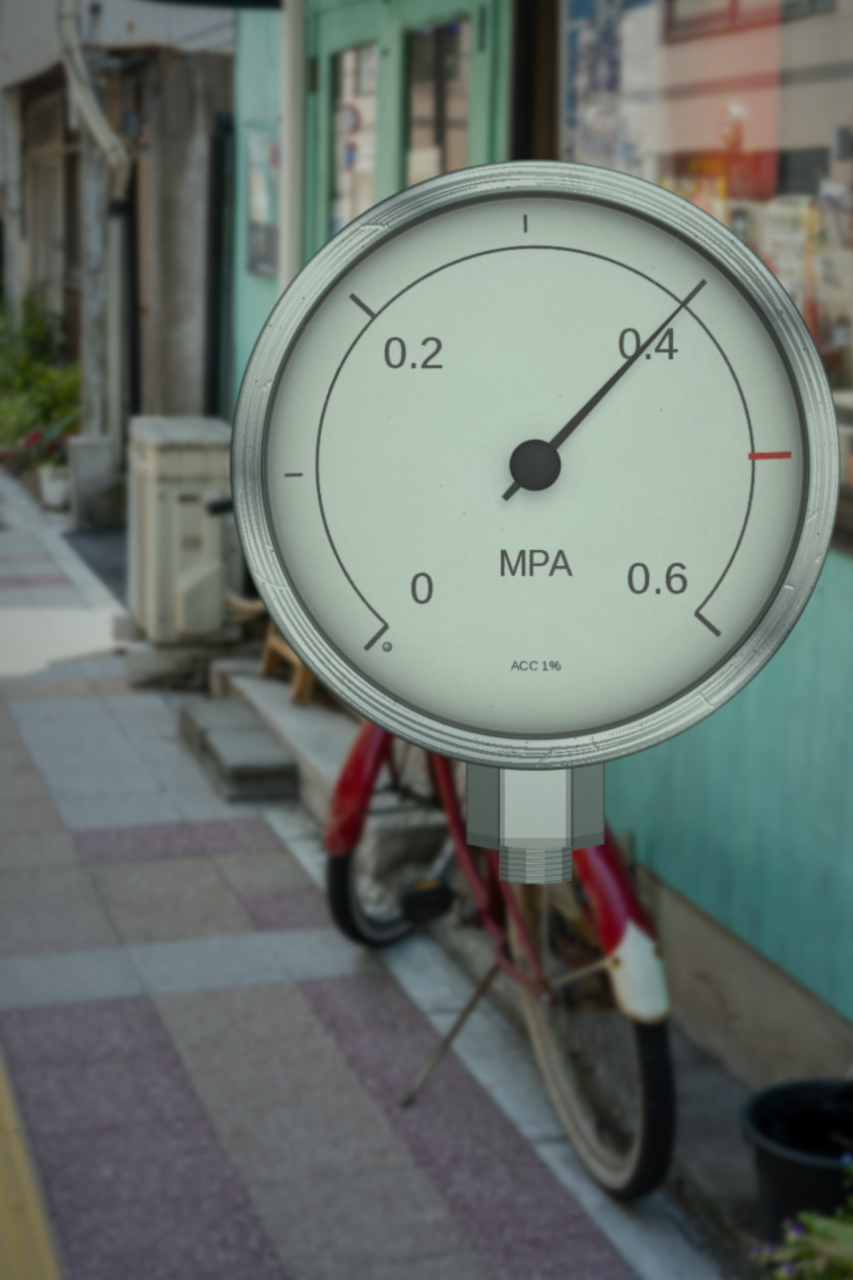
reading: value=0.4 unit=MPa
